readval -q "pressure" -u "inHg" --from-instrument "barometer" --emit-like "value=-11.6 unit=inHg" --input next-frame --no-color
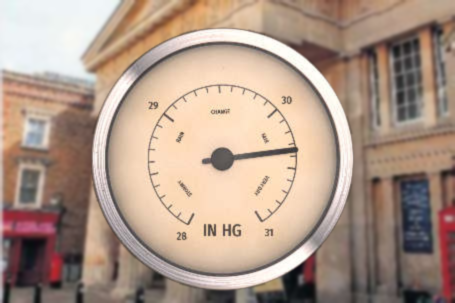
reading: value=30.35 unit=inHg
